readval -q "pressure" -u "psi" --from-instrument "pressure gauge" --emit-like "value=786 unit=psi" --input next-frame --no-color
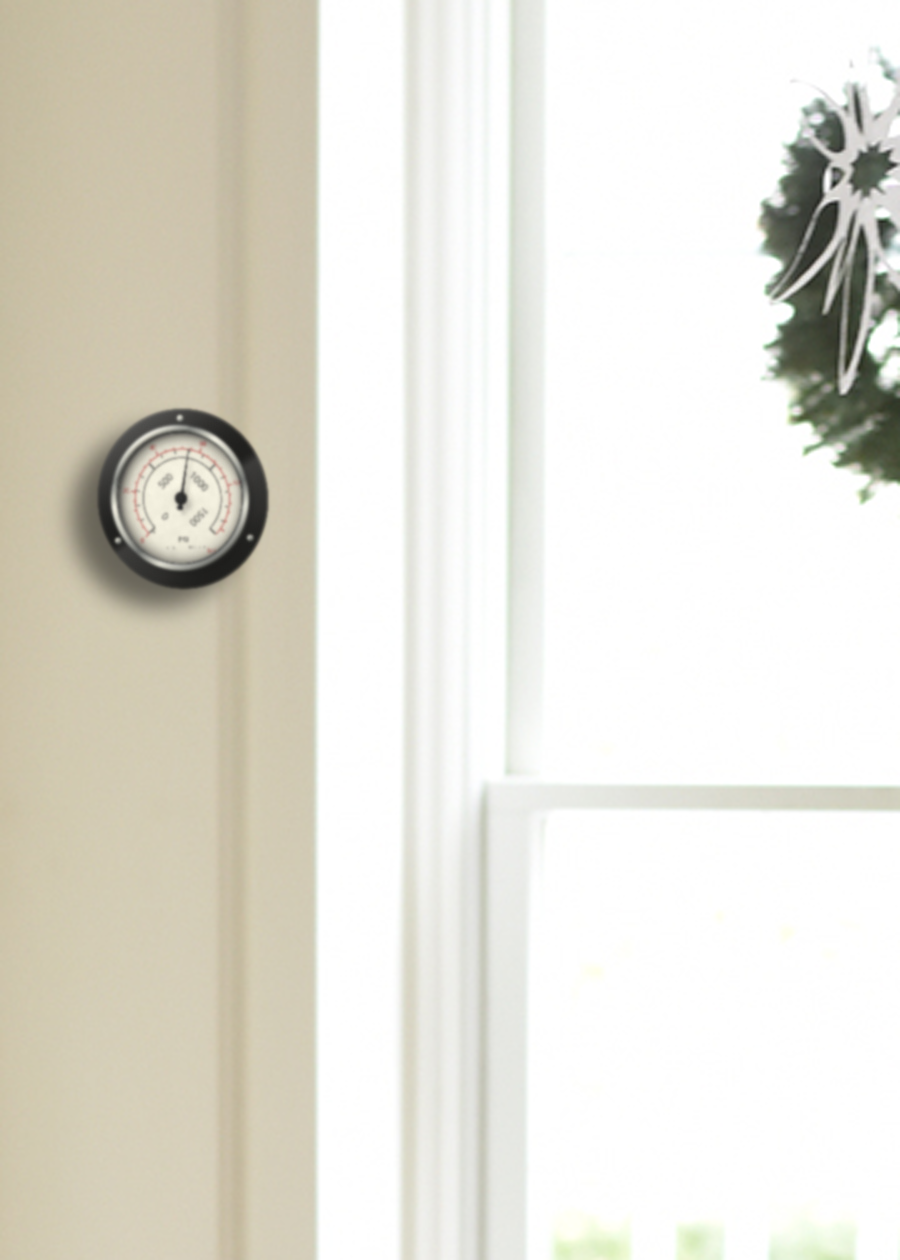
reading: value=800 unit=psi
